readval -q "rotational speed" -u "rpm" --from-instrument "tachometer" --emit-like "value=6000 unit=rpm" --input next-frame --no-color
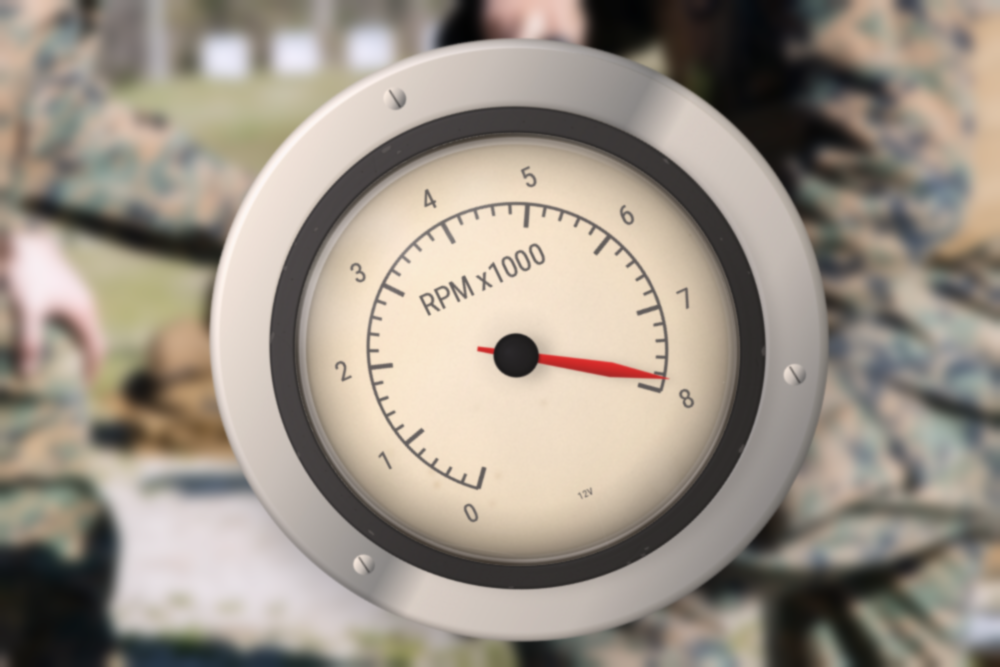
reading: value=7800 unit=rpm
